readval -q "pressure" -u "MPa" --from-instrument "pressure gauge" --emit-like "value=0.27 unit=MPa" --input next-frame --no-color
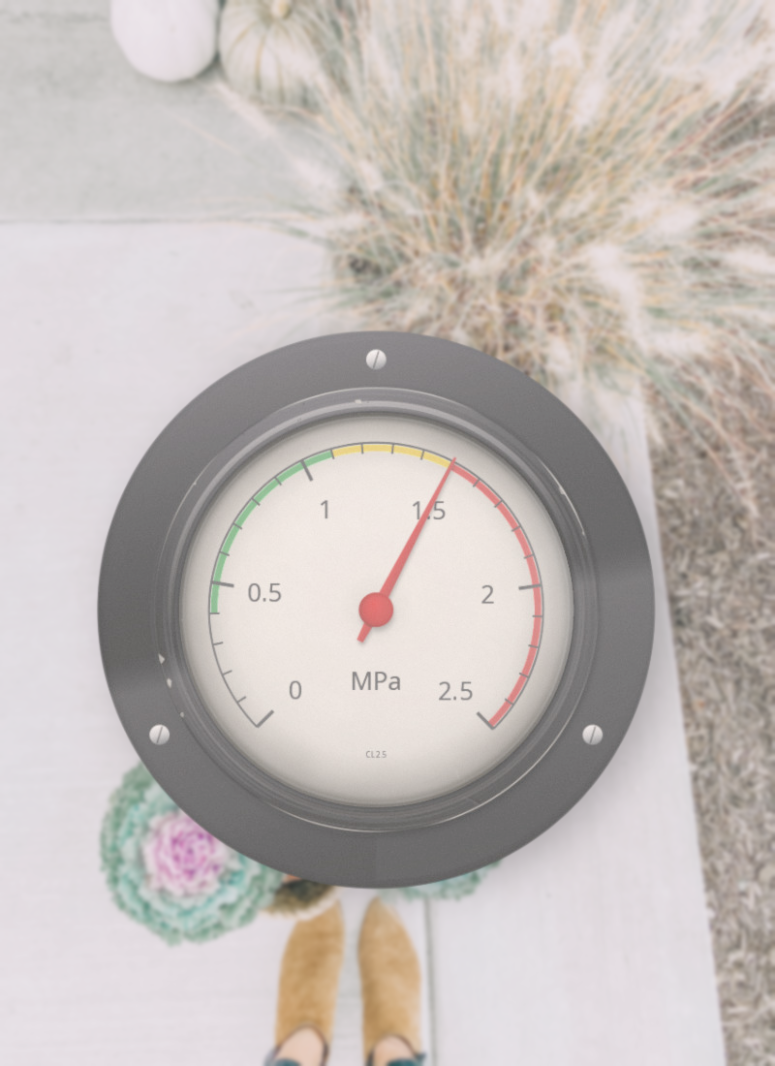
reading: value=1.5 unit=MPa
